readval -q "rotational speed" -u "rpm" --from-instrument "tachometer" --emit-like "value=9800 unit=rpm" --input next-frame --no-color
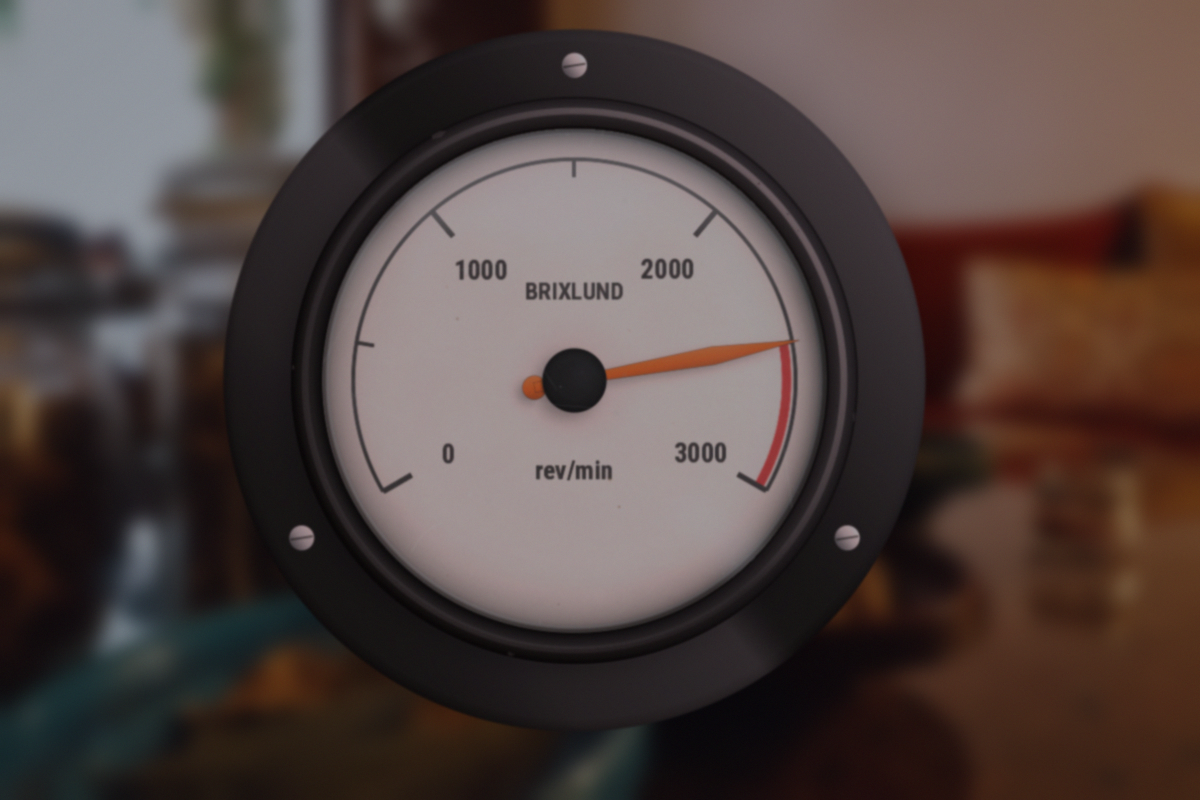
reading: value=2500 unit=rpm
